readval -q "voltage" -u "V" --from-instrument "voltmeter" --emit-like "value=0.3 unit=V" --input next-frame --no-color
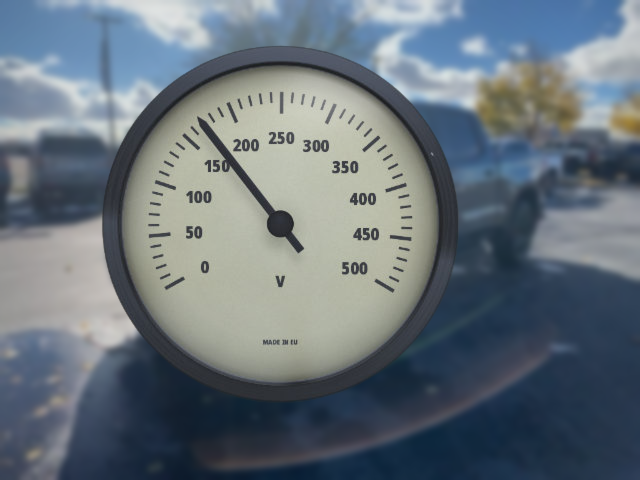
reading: value=170 unit=V
